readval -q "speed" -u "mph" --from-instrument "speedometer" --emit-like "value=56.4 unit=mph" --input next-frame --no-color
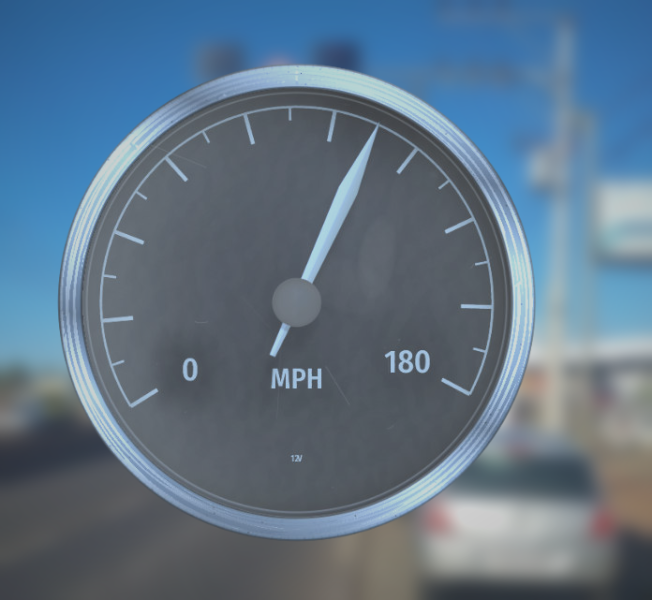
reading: value=110 unit=mph
